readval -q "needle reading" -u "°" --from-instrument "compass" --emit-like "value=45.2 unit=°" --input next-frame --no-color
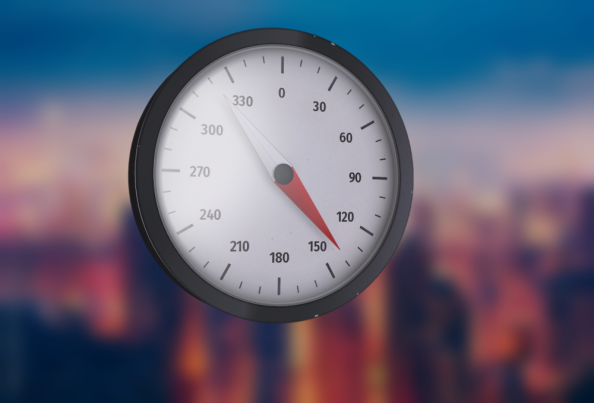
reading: value=140 unit=°
